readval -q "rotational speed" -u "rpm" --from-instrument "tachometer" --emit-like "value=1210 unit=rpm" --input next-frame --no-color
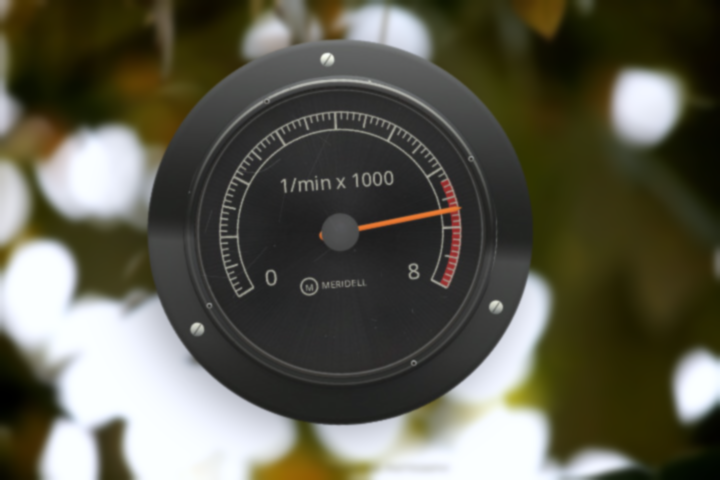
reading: value=6700 unit=rpm
